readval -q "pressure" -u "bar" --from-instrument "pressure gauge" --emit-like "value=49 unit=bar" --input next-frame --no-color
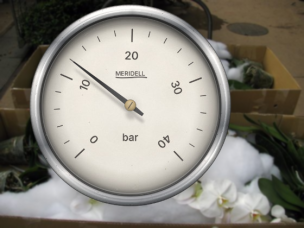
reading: value=12 unit=bar
